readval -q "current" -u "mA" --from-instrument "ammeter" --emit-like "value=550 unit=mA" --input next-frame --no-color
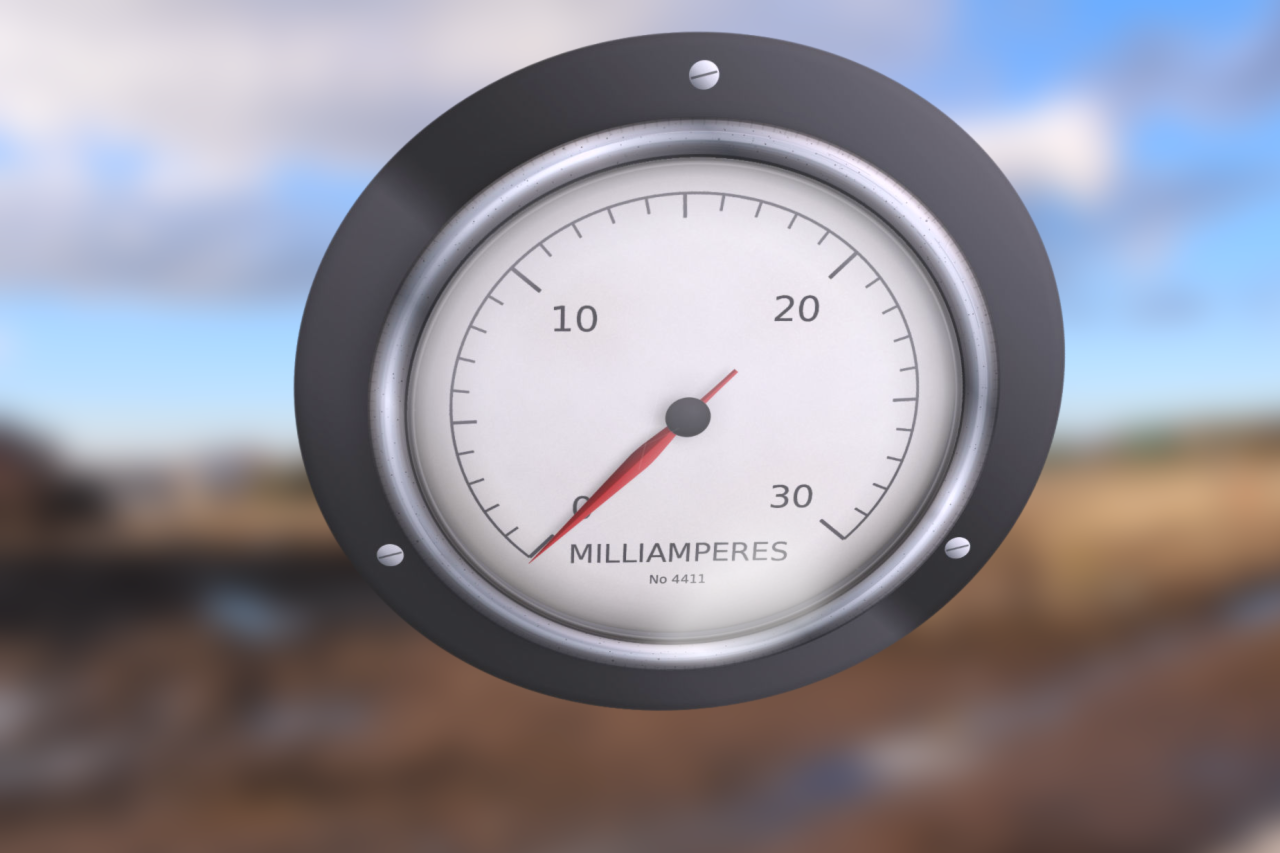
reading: value=0 unit=mA
